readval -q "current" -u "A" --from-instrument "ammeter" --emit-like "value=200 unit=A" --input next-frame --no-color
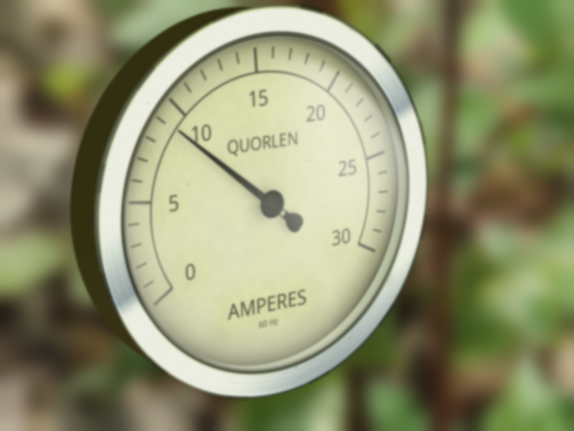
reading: value=9 unit=A
